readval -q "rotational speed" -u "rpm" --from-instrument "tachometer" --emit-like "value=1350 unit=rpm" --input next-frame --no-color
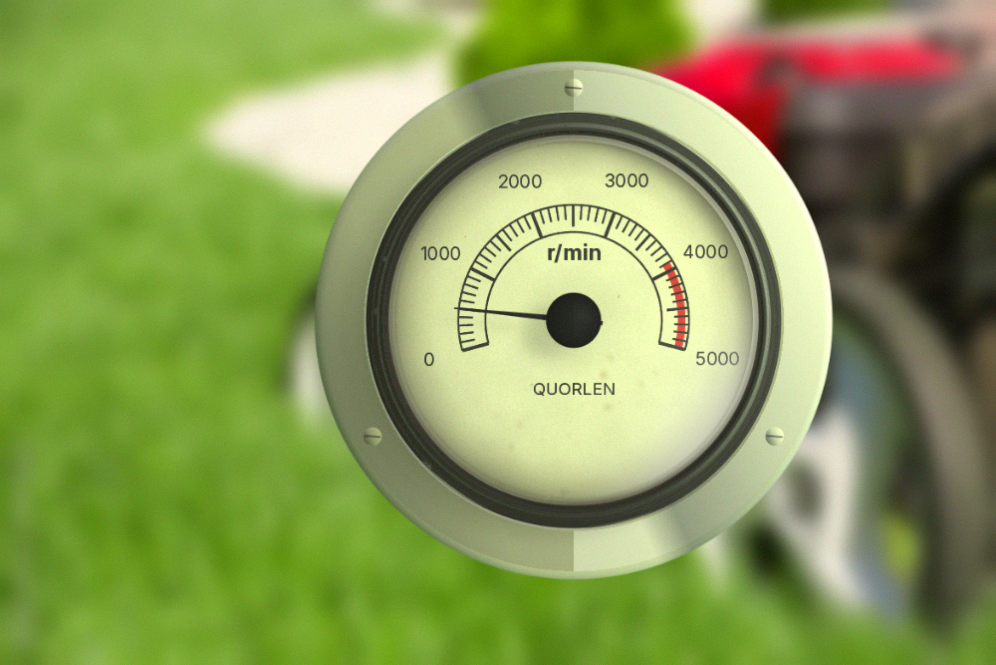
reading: value=500 unit=rpm
